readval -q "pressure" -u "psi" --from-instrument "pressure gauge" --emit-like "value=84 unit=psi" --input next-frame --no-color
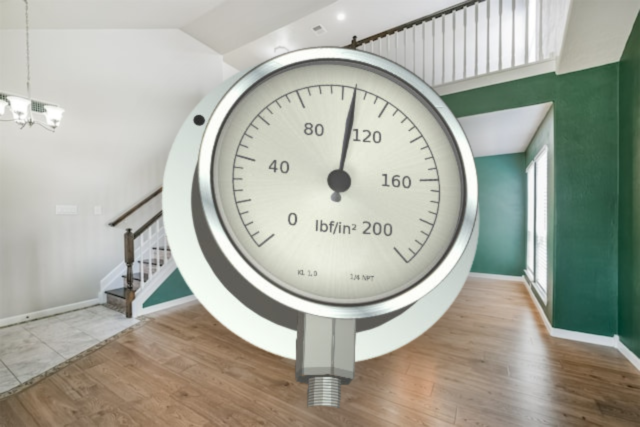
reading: value=105 unit=psi
